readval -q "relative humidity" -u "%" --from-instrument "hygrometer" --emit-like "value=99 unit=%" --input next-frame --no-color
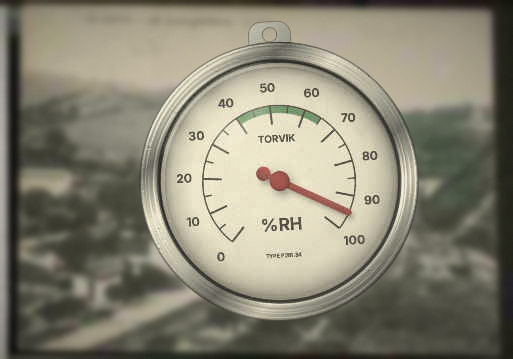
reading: value=95 unit=%
